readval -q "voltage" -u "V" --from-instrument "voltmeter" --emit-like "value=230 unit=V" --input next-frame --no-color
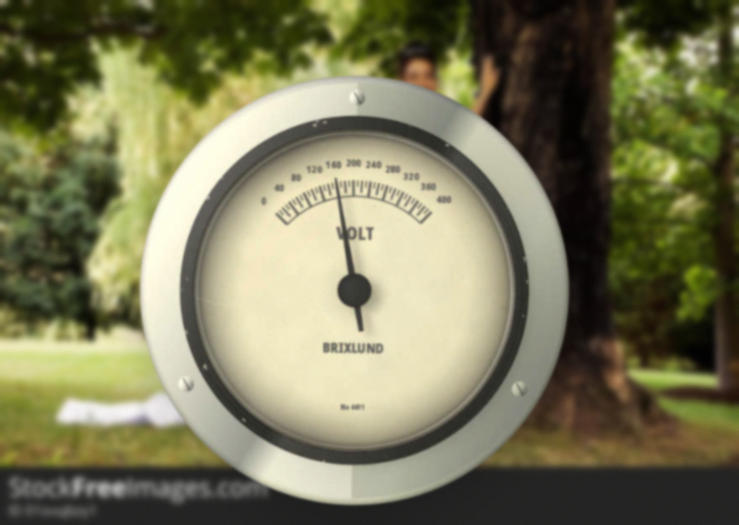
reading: value=160 unit=V
